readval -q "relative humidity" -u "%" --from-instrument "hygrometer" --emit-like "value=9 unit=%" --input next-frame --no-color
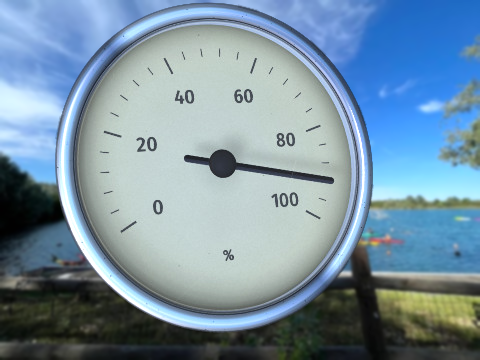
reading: value=92 unit=%
